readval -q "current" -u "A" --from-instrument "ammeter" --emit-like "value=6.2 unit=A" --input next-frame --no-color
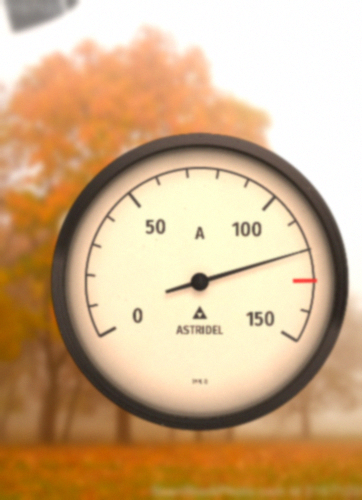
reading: value=120 unit=A
